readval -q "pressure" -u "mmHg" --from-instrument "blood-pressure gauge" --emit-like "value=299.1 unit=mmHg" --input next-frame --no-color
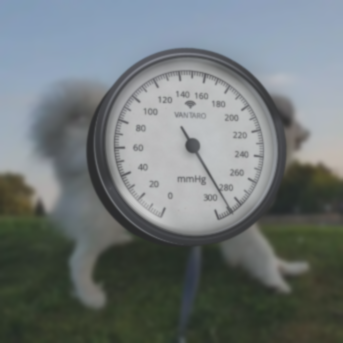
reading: value=290 unit=mmHg
